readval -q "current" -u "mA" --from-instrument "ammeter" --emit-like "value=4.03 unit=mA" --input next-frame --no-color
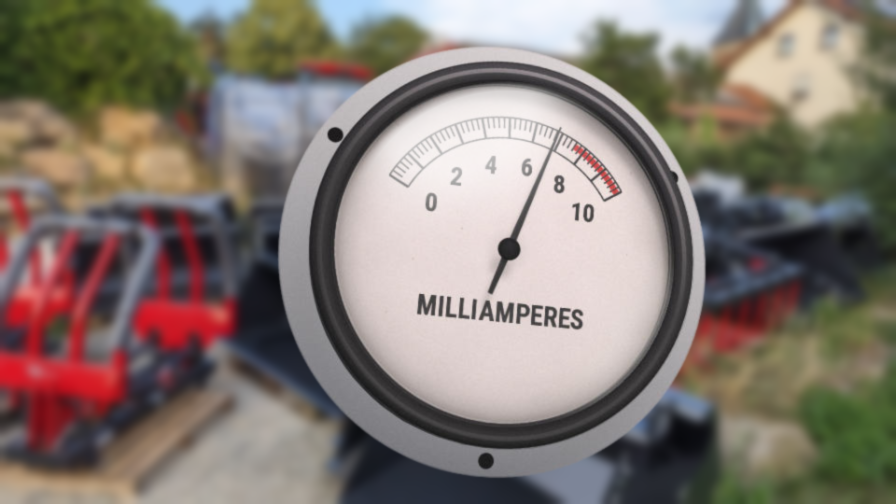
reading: value=6.8 unit=mA
